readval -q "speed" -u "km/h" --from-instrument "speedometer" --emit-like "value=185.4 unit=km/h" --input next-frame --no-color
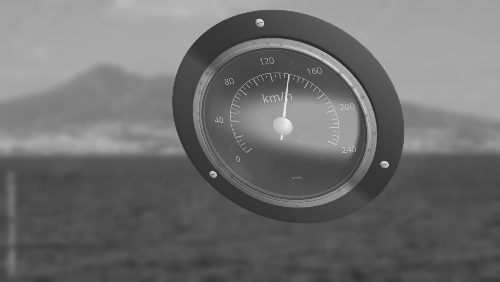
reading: value=140 unit=km/h
